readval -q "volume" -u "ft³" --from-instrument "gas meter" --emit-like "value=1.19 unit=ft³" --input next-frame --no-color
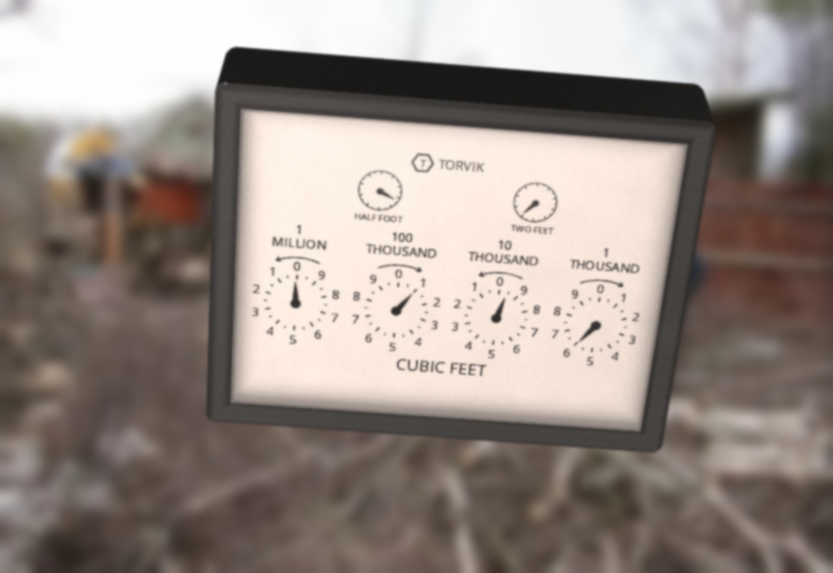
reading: value=9600 unit=ft³
